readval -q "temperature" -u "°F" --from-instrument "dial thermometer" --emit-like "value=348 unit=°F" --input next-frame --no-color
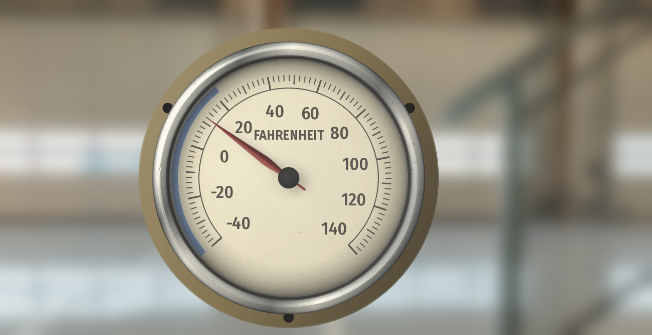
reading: value=12 unit=°F
